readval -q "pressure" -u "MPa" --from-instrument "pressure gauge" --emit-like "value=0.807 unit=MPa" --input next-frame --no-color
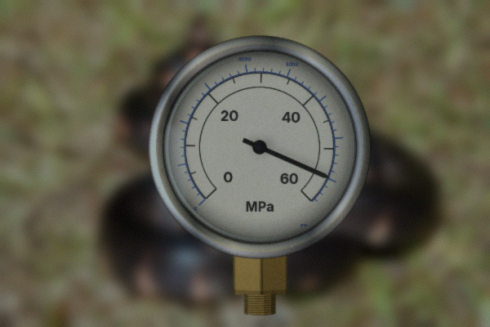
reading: value=55 unit=MPa
